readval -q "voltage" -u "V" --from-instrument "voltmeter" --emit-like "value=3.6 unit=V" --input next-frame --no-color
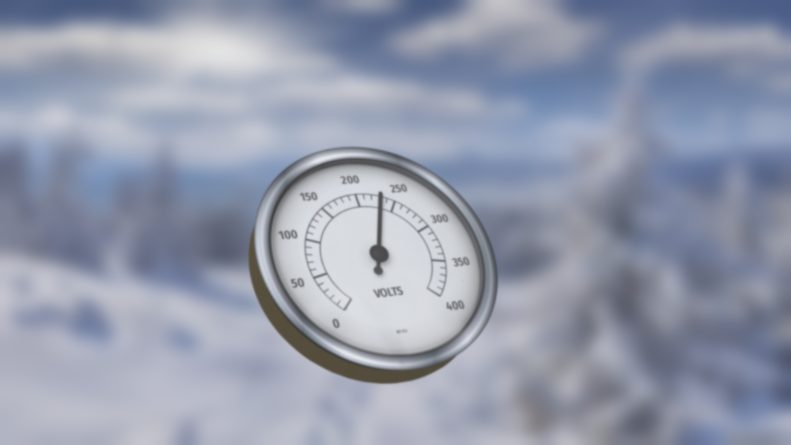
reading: value=230 unit=V
